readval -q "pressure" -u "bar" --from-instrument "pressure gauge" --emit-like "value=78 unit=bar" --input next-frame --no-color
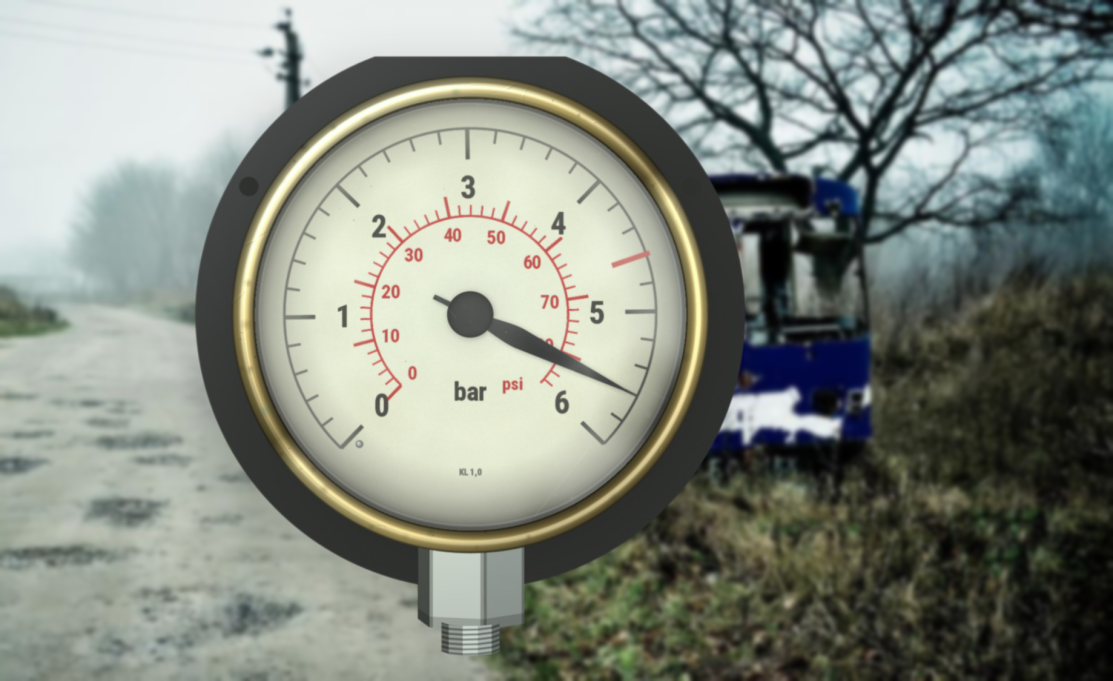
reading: value=5.6 unit=bar
